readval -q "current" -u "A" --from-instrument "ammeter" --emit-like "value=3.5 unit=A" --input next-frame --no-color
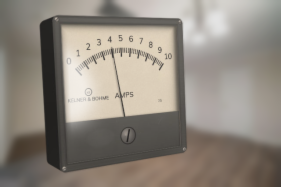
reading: value=4 unit=A
